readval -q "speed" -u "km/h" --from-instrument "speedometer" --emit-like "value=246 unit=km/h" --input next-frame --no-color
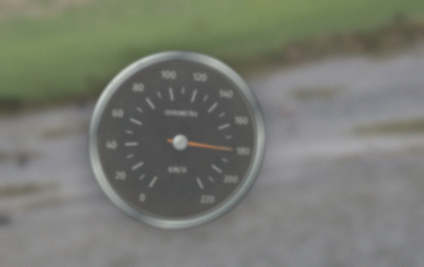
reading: value=180 unit=km/h
